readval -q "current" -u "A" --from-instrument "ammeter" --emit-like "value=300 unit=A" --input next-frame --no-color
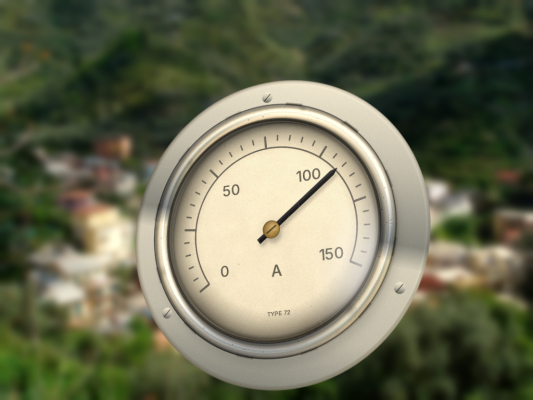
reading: value=110 unit=A
